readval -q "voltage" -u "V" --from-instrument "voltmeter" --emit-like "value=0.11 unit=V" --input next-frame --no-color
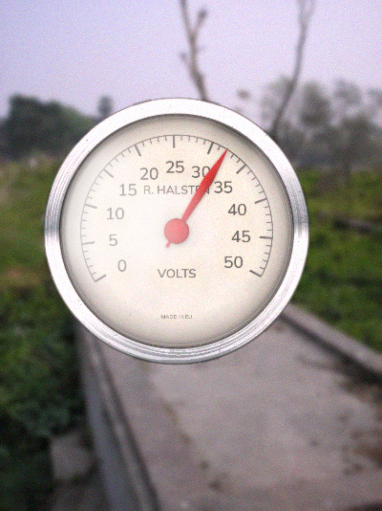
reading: value=32 unit=V
